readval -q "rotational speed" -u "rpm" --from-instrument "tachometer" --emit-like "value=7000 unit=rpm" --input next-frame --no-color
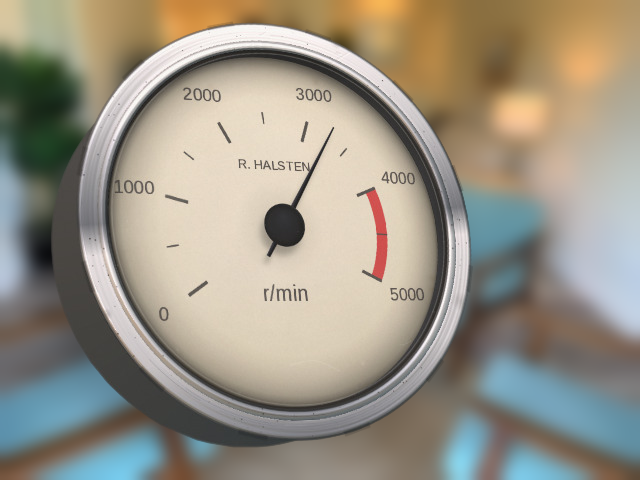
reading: value=3250 unit=rpm
